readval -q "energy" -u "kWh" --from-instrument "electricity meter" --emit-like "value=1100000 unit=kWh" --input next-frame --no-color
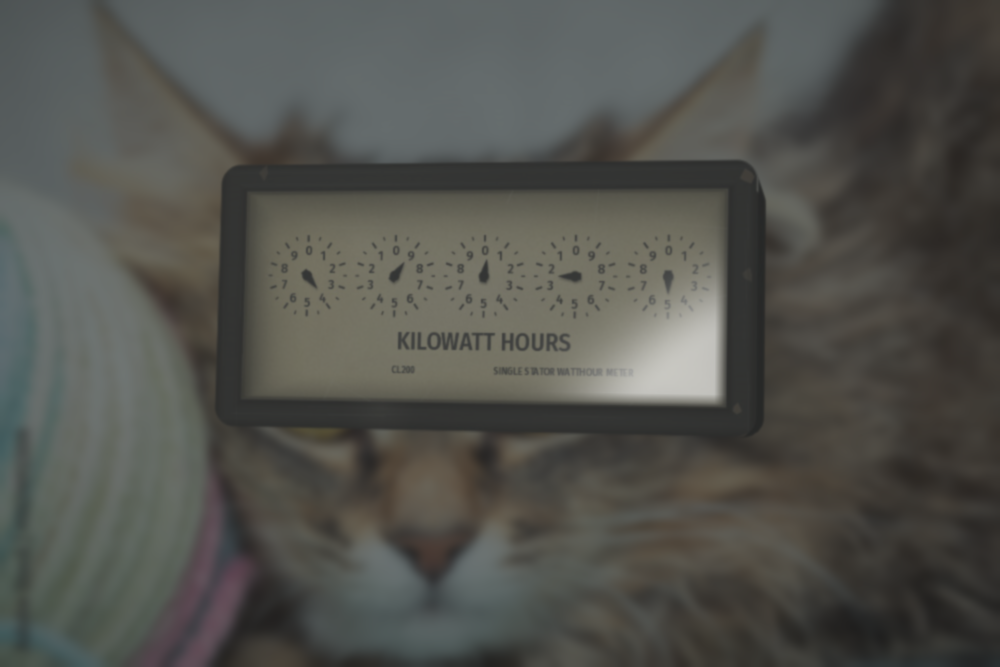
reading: value=39025 unit=kWh
